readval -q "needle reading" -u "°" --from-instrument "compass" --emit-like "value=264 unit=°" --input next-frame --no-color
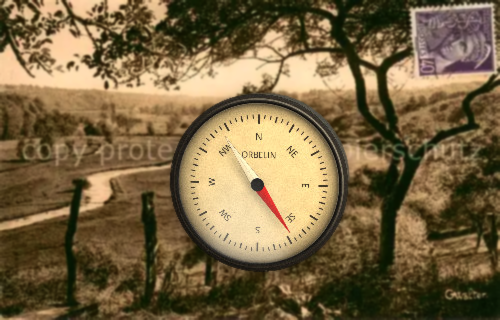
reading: value=145 unit=°
